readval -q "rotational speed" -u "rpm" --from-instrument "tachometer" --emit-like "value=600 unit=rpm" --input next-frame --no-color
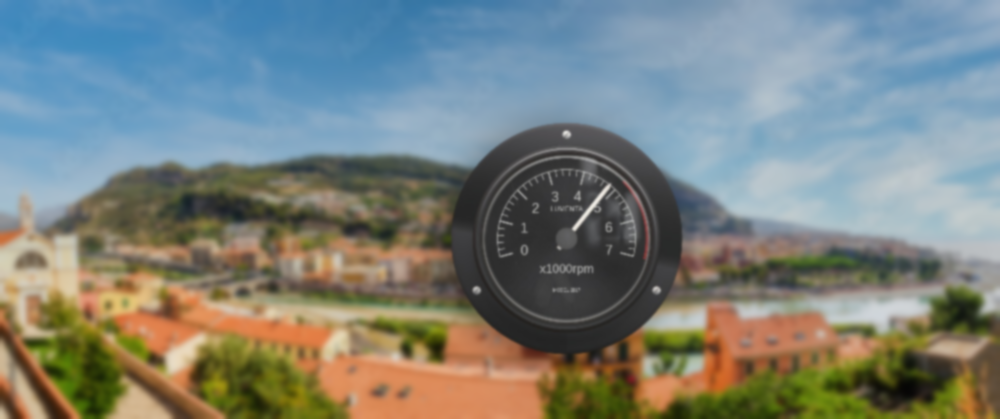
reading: value=4800 unit=rpm
